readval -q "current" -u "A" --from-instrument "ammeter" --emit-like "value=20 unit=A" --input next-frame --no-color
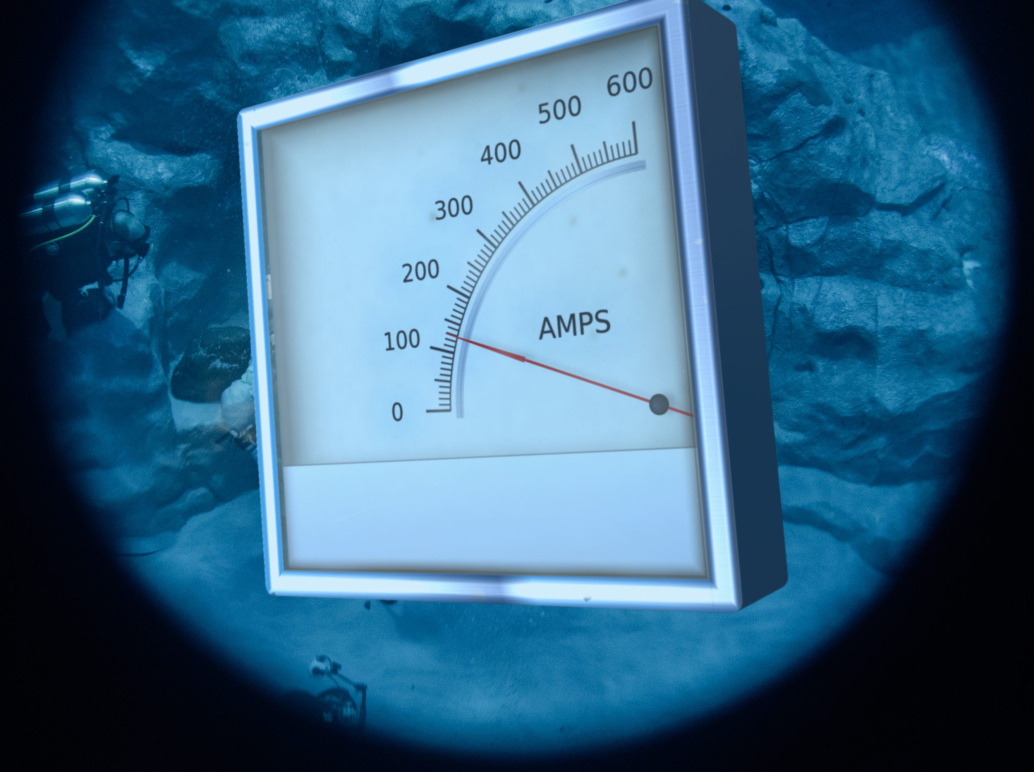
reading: value=130 unit=A
